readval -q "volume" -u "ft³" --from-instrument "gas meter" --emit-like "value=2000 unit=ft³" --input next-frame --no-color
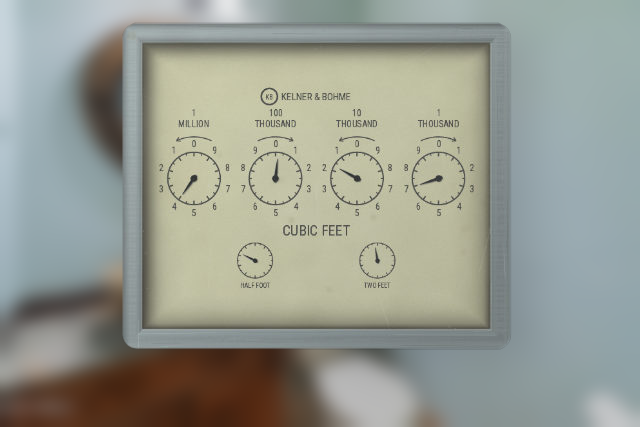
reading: value=401700 unit=ft³
